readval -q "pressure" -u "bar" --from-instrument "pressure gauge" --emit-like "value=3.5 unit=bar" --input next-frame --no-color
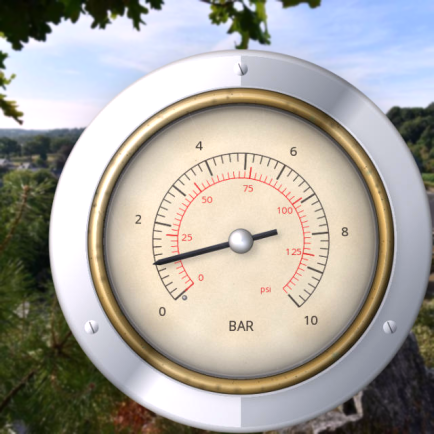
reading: value=1 unit=bar
